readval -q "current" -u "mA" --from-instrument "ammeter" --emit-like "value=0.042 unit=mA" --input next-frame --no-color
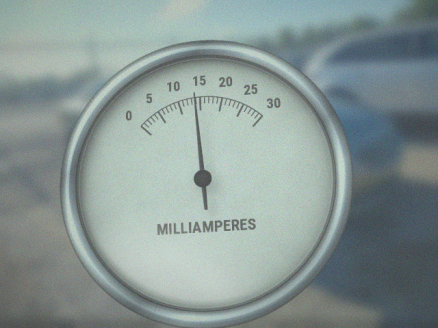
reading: value=14 unit=mA
